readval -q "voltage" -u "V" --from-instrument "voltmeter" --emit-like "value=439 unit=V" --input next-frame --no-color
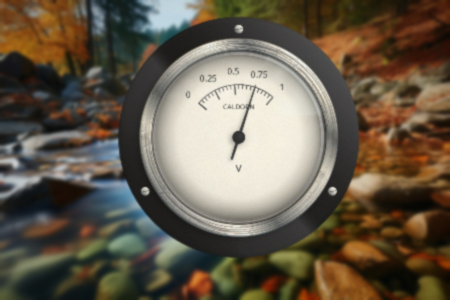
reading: value=0.75 unit=V
